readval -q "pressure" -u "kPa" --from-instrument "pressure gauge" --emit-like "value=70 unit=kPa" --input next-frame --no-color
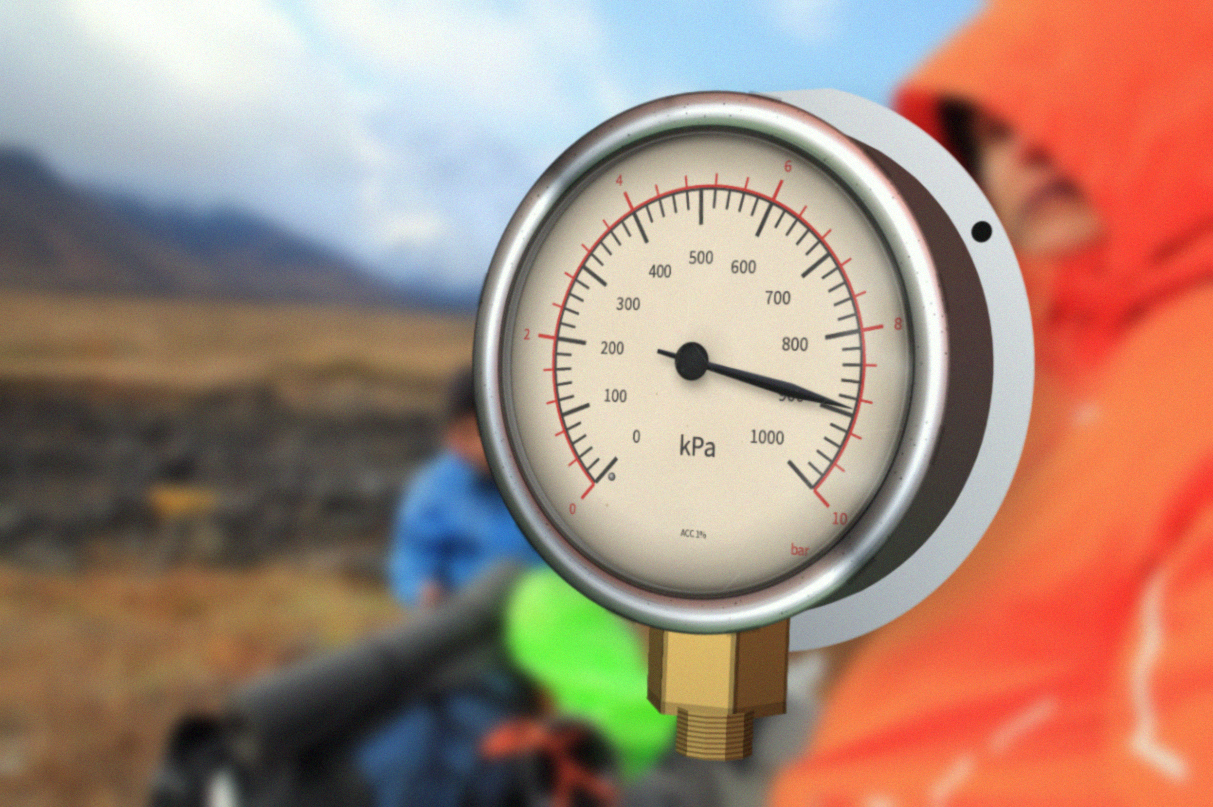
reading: value=890 unit=kPa
